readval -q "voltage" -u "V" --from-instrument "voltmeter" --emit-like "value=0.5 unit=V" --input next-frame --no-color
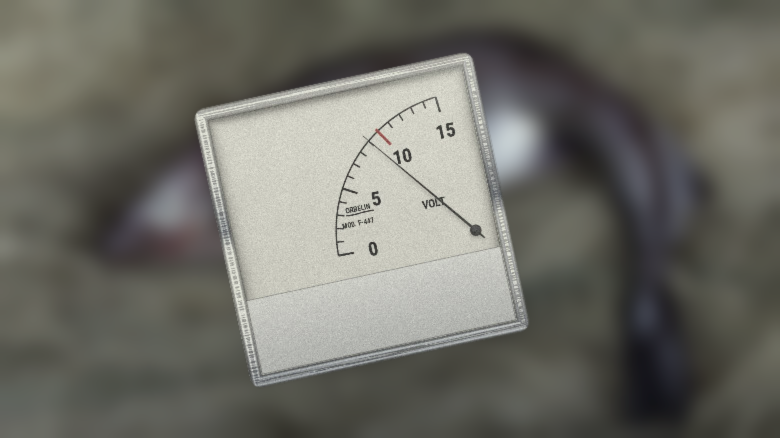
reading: value=9 unit=V
